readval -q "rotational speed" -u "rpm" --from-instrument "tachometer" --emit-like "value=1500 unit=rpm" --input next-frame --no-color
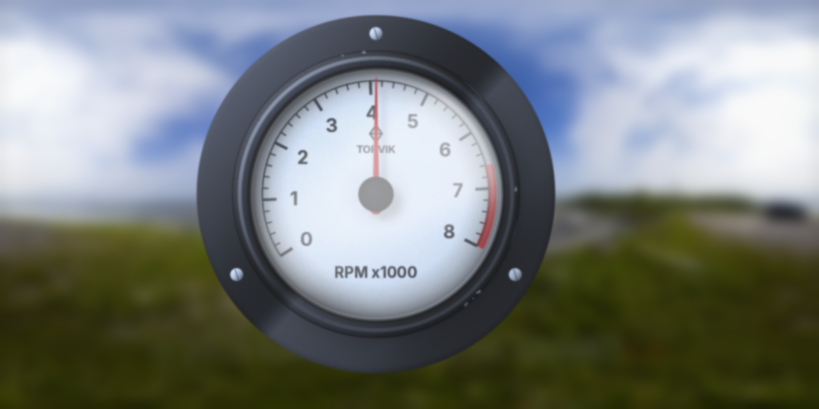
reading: value=4100 unit=rpm
